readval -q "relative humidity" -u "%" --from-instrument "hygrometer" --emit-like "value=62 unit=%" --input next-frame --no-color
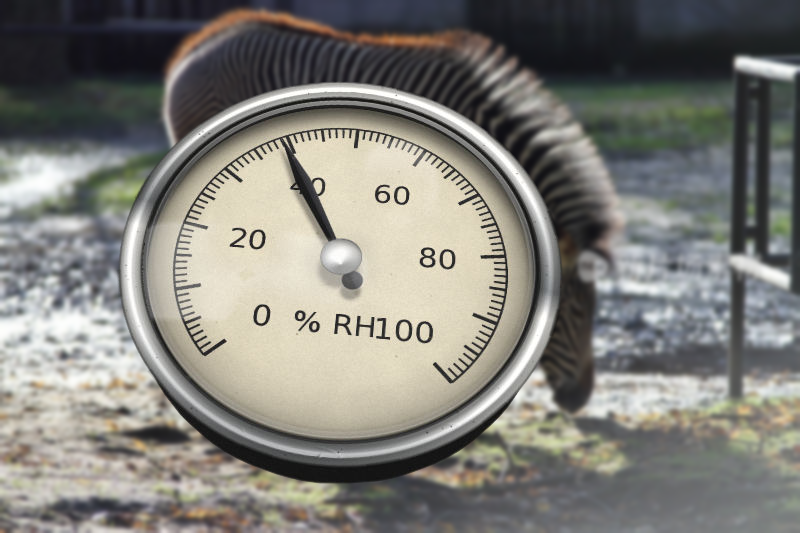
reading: value=39 unit=%
